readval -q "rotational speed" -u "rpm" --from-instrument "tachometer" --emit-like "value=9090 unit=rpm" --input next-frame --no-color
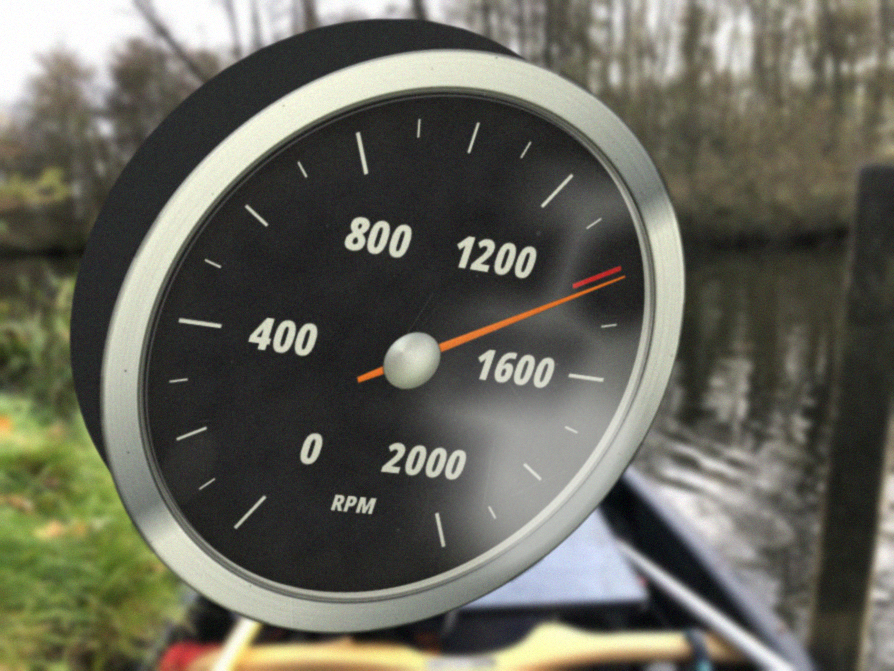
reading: value=1400 unit=rpm
